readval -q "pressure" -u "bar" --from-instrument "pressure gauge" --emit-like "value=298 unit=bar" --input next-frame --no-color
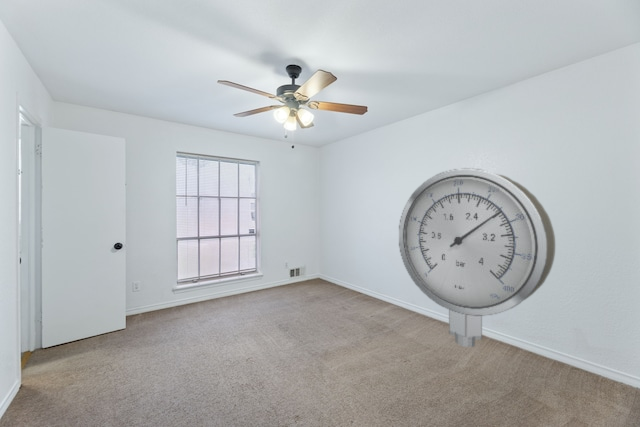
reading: value=2.8 unit=bar
